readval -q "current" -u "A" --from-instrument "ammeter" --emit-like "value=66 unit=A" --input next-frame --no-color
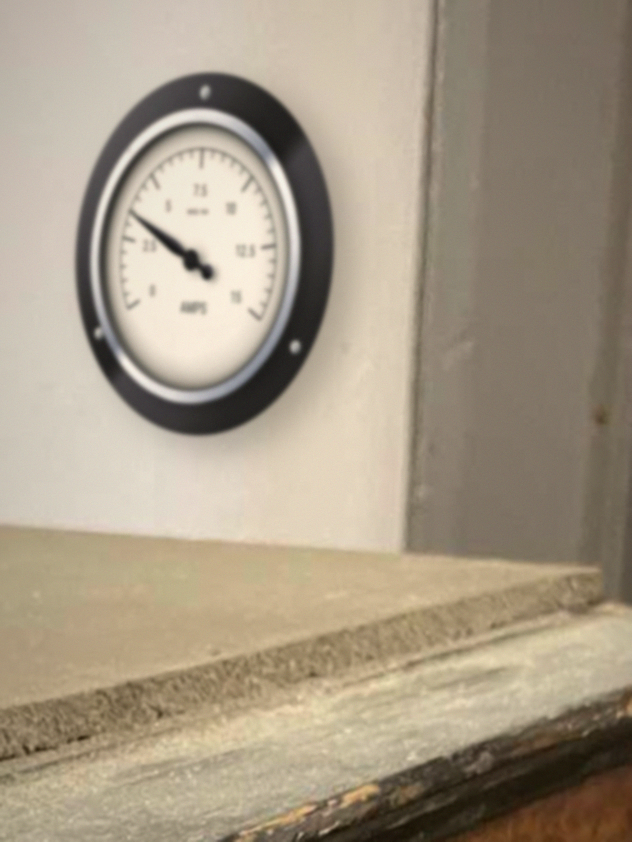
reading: value=3.5 unit=A
